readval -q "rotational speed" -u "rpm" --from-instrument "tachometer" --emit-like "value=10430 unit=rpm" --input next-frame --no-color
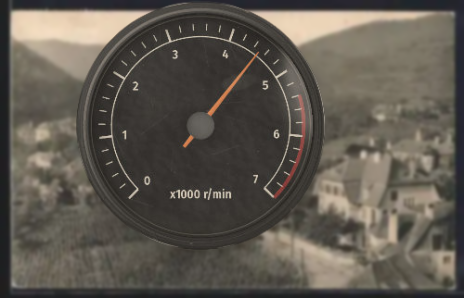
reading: value=4500 unit=rpm
